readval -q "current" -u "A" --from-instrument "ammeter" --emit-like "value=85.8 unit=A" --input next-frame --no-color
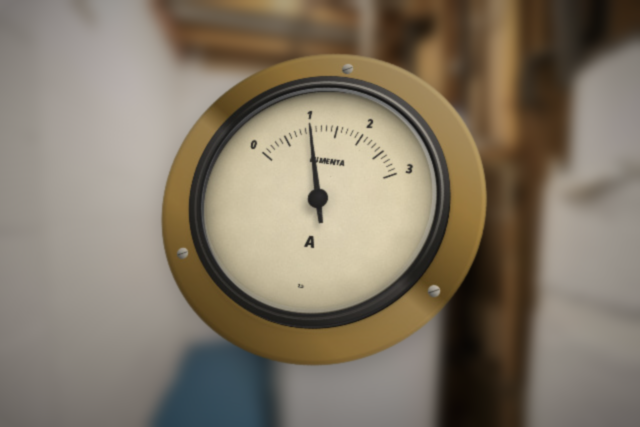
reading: value=1 unit=A
